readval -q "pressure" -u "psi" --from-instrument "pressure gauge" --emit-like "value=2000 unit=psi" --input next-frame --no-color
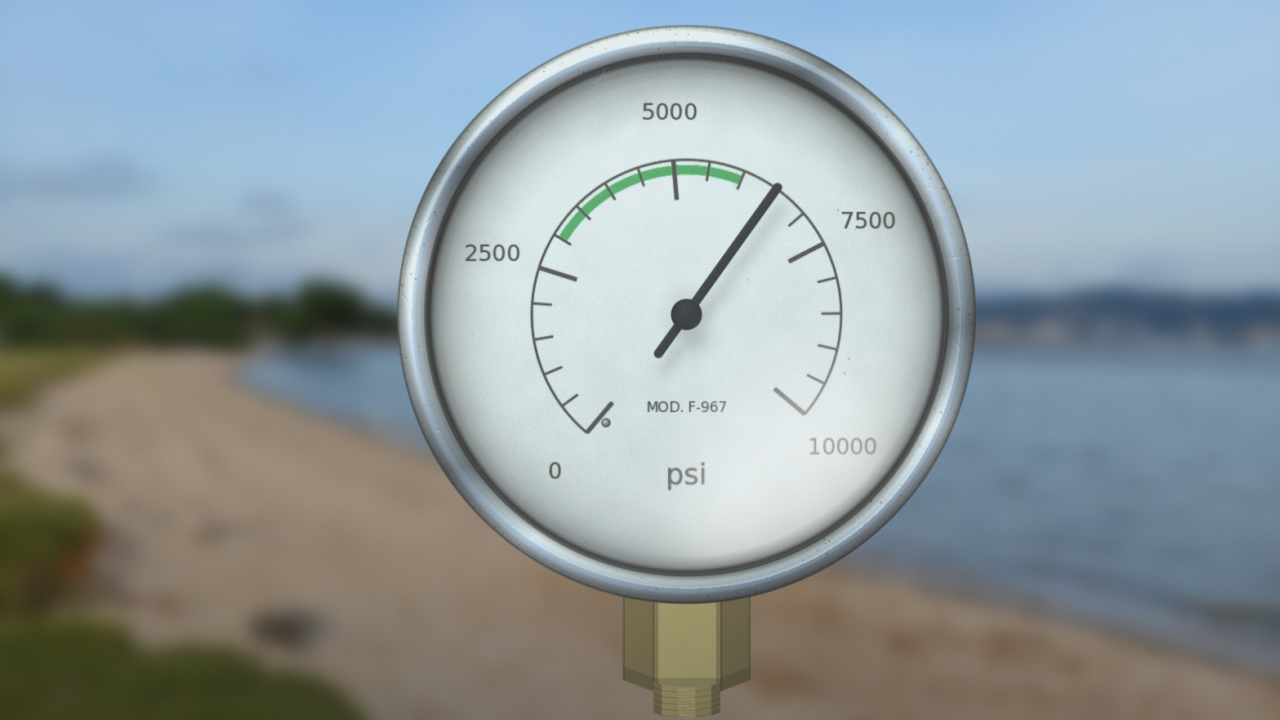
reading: value=6500 unit=psi
